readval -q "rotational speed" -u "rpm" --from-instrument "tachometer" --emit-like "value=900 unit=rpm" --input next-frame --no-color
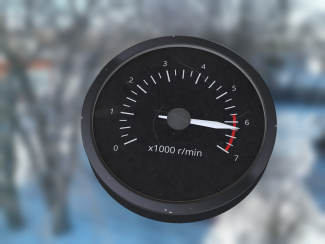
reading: value=6250 unit=rpm
